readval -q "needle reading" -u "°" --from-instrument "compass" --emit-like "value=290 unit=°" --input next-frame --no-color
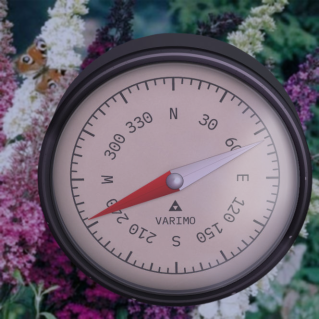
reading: value=245 unit=°
